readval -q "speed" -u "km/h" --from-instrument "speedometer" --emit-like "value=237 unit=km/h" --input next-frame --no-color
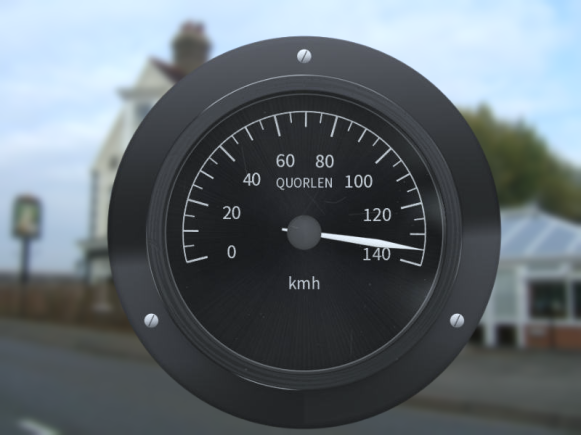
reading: value=135 unit=km/h
